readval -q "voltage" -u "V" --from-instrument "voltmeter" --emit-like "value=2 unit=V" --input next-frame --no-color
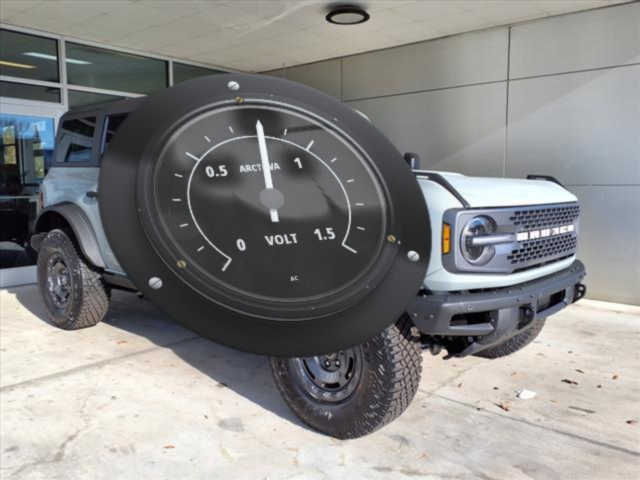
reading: value=0.8 unit=V
